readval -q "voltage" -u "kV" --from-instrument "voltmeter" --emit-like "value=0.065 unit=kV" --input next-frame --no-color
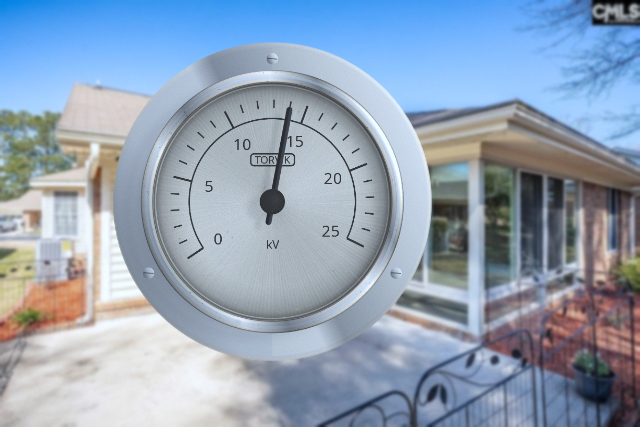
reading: value=14 unit=kV
